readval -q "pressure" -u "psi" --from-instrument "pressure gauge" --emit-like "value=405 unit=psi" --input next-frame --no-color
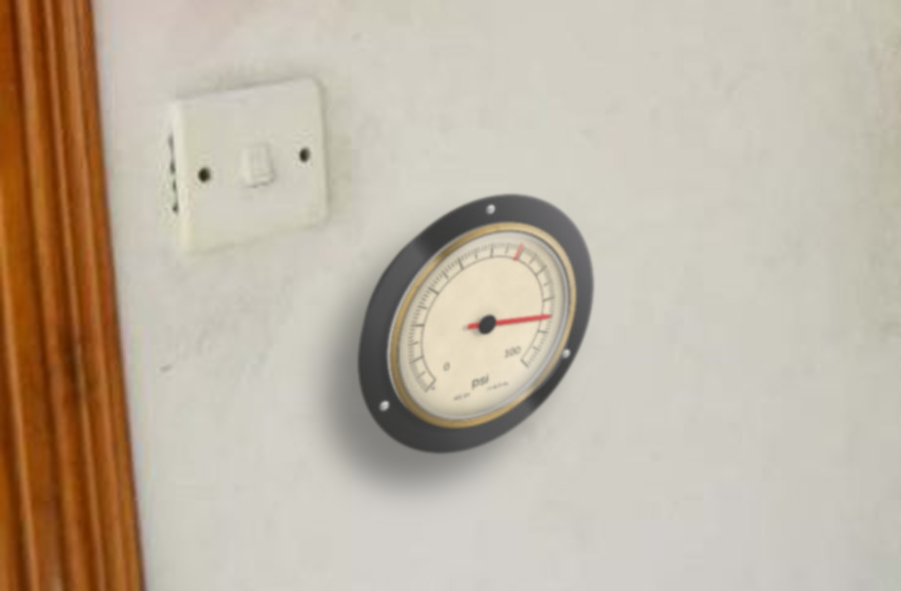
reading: value=85 unit=psi
